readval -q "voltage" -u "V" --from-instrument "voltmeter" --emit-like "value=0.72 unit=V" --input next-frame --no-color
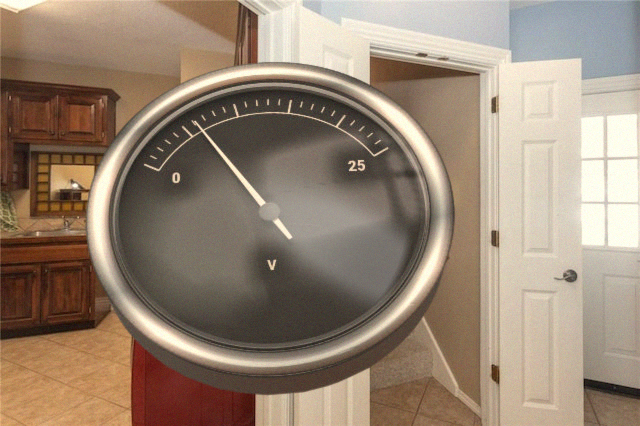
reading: value=6 unit=V
